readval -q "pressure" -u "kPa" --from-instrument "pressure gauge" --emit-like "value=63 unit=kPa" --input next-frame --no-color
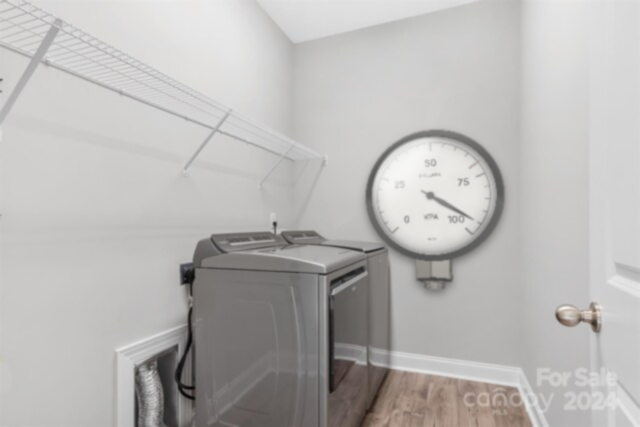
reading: value=95 unit=kPa
